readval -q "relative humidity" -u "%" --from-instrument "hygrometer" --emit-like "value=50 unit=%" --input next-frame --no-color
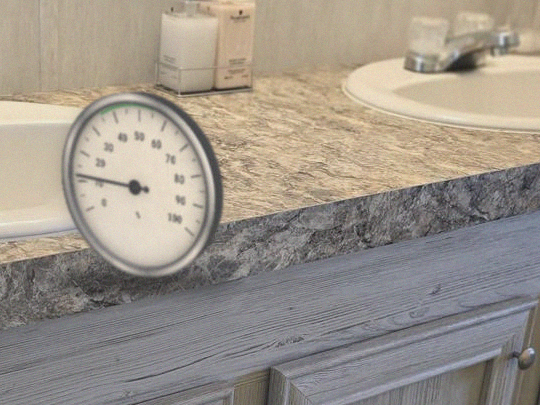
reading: value=12.5 unit=%
